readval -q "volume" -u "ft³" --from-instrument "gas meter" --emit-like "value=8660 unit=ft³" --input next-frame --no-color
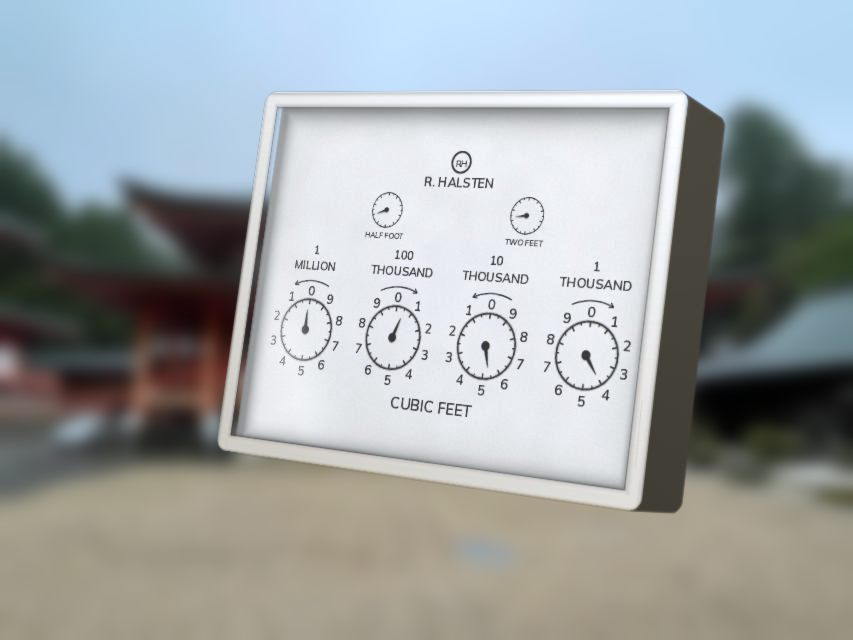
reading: value=5400 unit=ft³
